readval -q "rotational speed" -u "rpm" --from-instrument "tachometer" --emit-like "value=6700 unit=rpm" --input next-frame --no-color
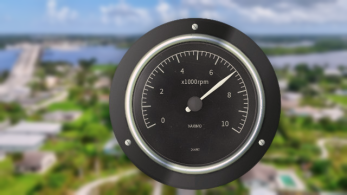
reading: value=7000 unit=rpm
